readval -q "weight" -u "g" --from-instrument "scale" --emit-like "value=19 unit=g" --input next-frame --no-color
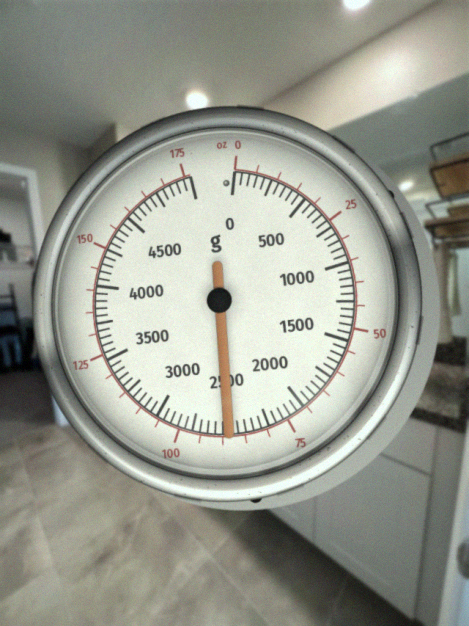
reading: value=2500 unit=g
